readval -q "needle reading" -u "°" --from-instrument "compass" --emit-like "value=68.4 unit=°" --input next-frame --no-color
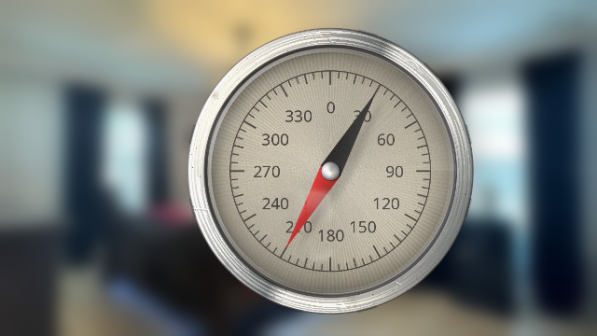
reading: value=210 unit=°
